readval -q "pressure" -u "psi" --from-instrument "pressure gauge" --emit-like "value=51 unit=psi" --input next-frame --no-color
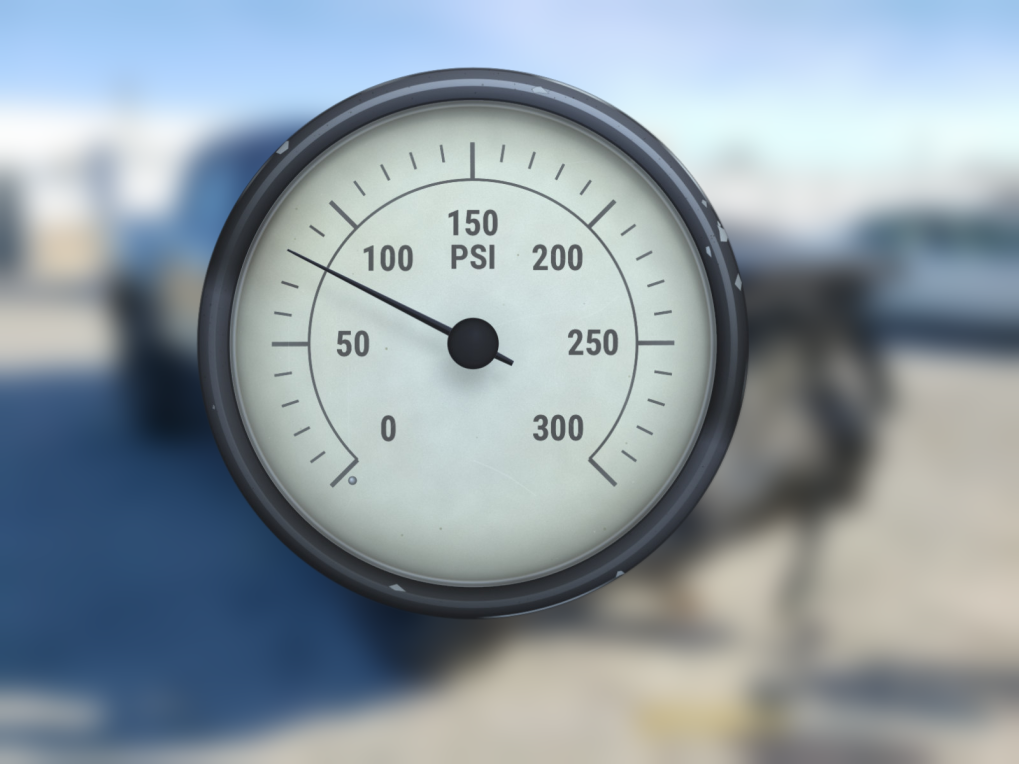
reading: value=80 unit=psi
